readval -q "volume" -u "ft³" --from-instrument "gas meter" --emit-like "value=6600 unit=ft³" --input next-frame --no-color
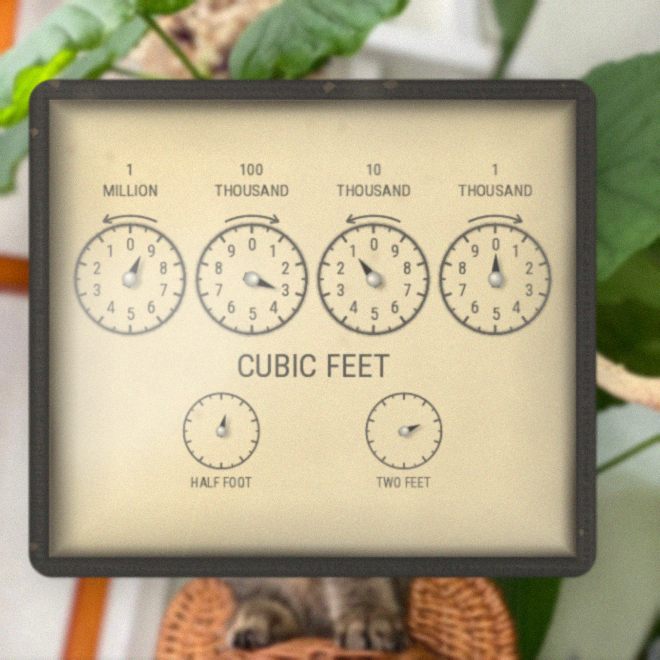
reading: value=931000 unit=ft³
